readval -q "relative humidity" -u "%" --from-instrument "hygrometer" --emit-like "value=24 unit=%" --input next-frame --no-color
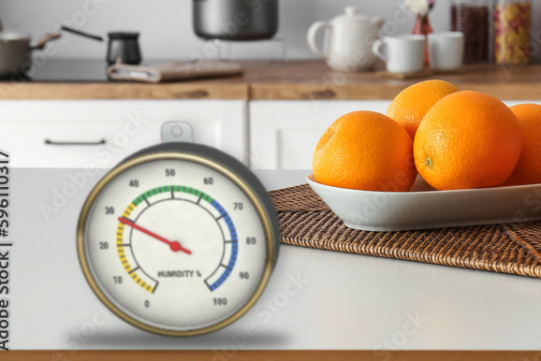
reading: value=30 unit=%
